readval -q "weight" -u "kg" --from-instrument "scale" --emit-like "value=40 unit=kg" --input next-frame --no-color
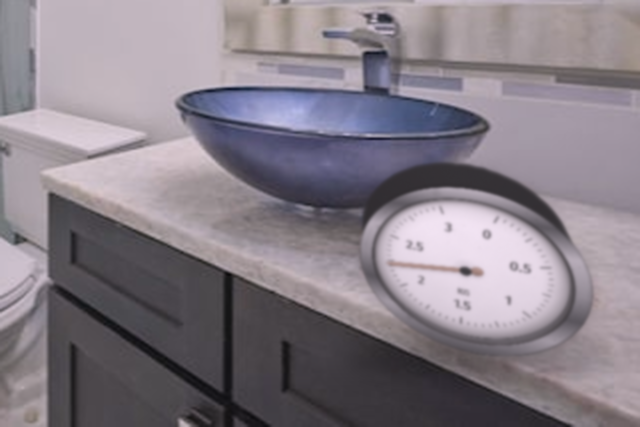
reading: value=2.25 unit=kg
